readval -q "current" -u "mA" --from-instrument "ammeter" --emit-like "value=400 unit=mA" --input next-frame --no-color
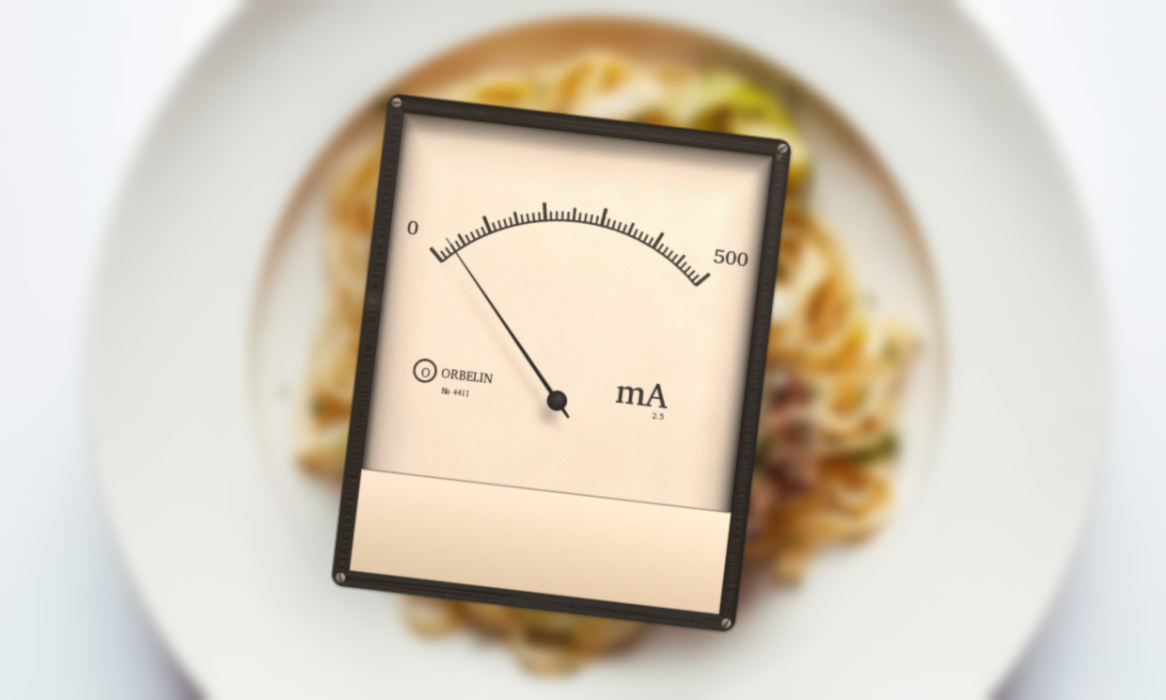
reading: value=30 unit=mA
